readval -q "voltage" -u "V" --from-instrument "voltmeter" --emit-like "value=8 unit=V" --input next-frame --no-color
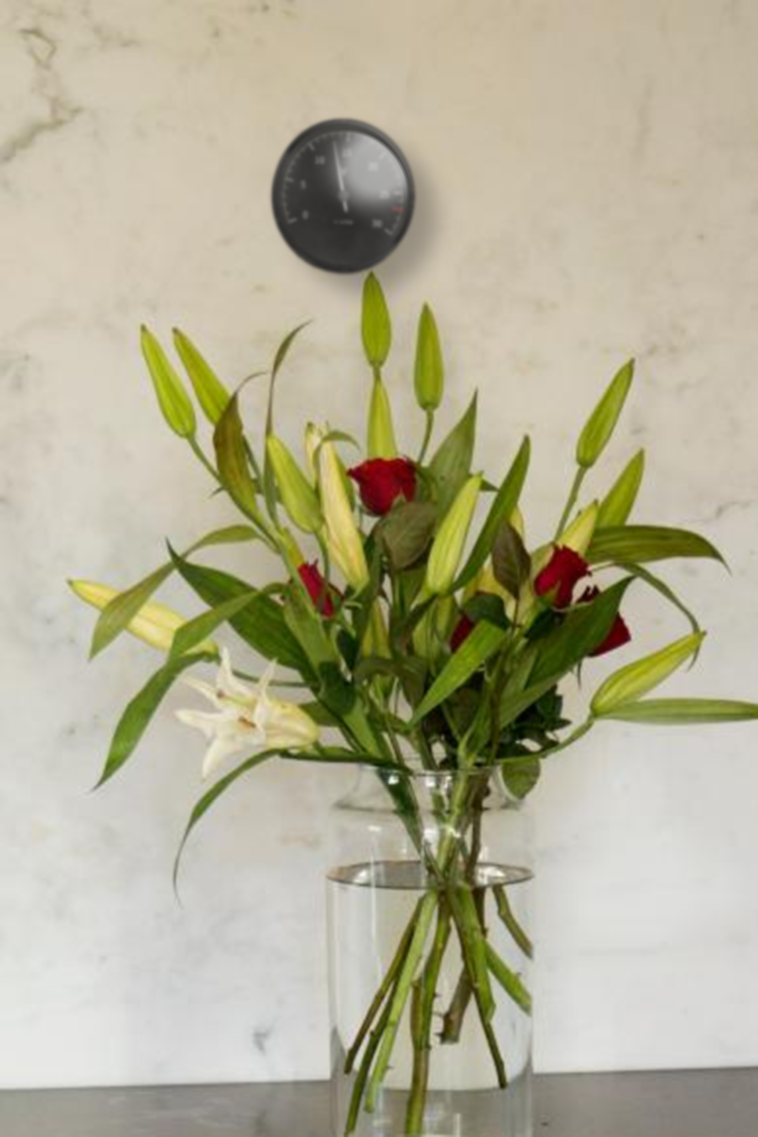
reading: value=13 unit=V
